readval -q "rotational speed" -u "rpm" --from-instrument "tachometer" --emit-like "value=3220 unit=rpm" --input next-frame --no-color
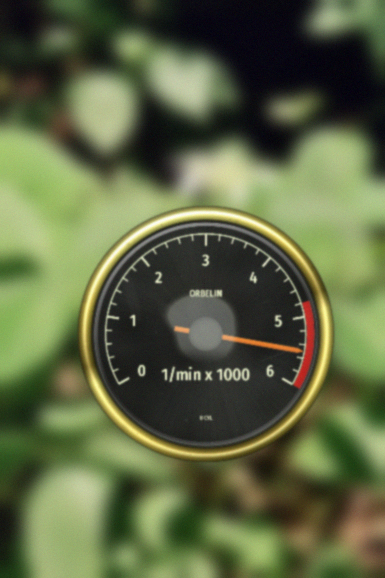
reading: value=5500 unit=rpm
